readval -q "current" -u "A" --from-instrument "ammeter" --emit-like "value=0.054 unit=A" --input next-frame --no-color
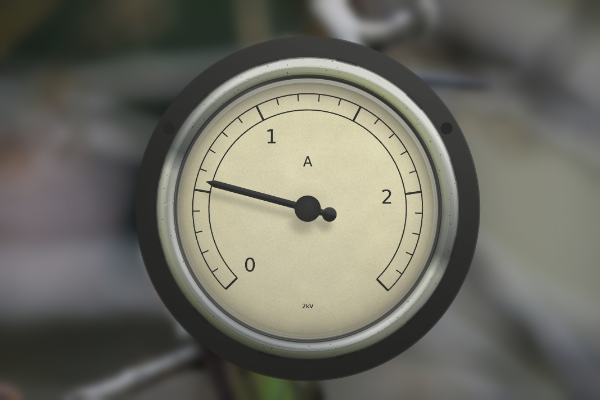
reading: value=0.55 unit=A
